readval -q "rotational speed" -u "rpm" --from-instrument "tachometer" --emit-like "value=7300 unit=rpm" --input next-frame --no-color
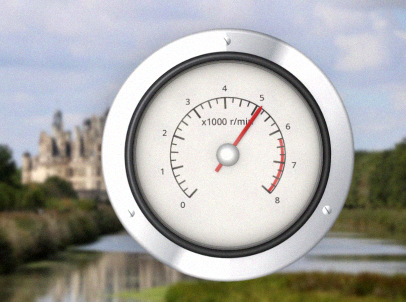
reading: value=5125 unit=rpm
